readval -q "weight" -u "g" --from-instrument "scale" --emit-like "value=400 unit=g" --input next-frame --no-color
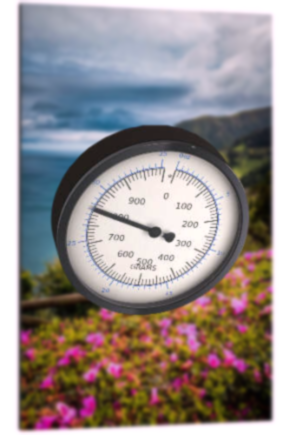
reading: value=800 unit=g
